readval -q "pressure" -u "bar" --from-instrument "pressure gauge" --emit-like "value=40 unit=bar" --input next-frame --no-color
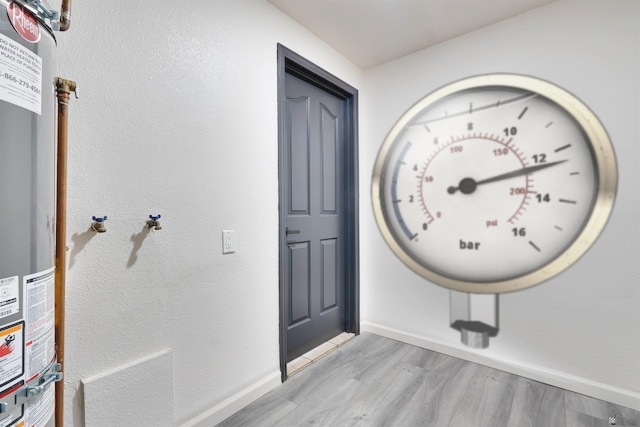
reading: value=12.5 unit=bar
